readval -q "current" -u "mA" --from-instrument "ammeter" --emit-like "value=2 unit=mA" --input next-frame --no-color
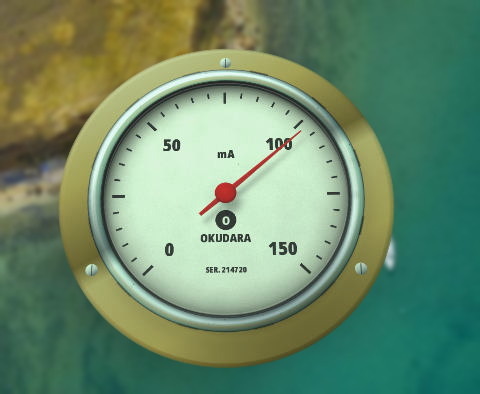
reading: value=102.5 unit=mA
